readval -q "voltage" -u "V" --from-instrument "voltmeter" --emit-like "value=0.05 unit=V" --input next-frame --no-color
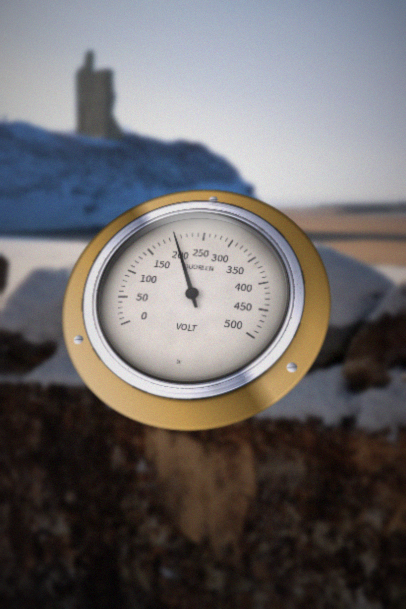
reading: value=200 unit=V
